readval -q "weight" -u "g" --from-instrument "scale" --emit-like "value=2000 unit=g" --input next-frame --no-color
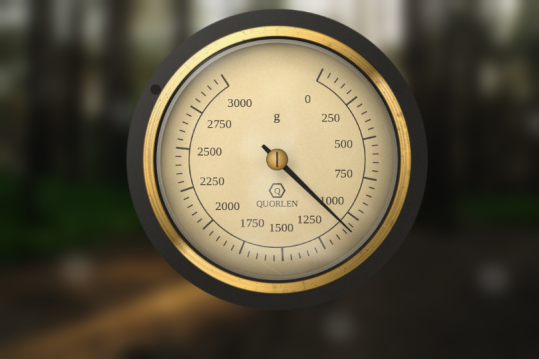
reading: value=1075 unit=g
